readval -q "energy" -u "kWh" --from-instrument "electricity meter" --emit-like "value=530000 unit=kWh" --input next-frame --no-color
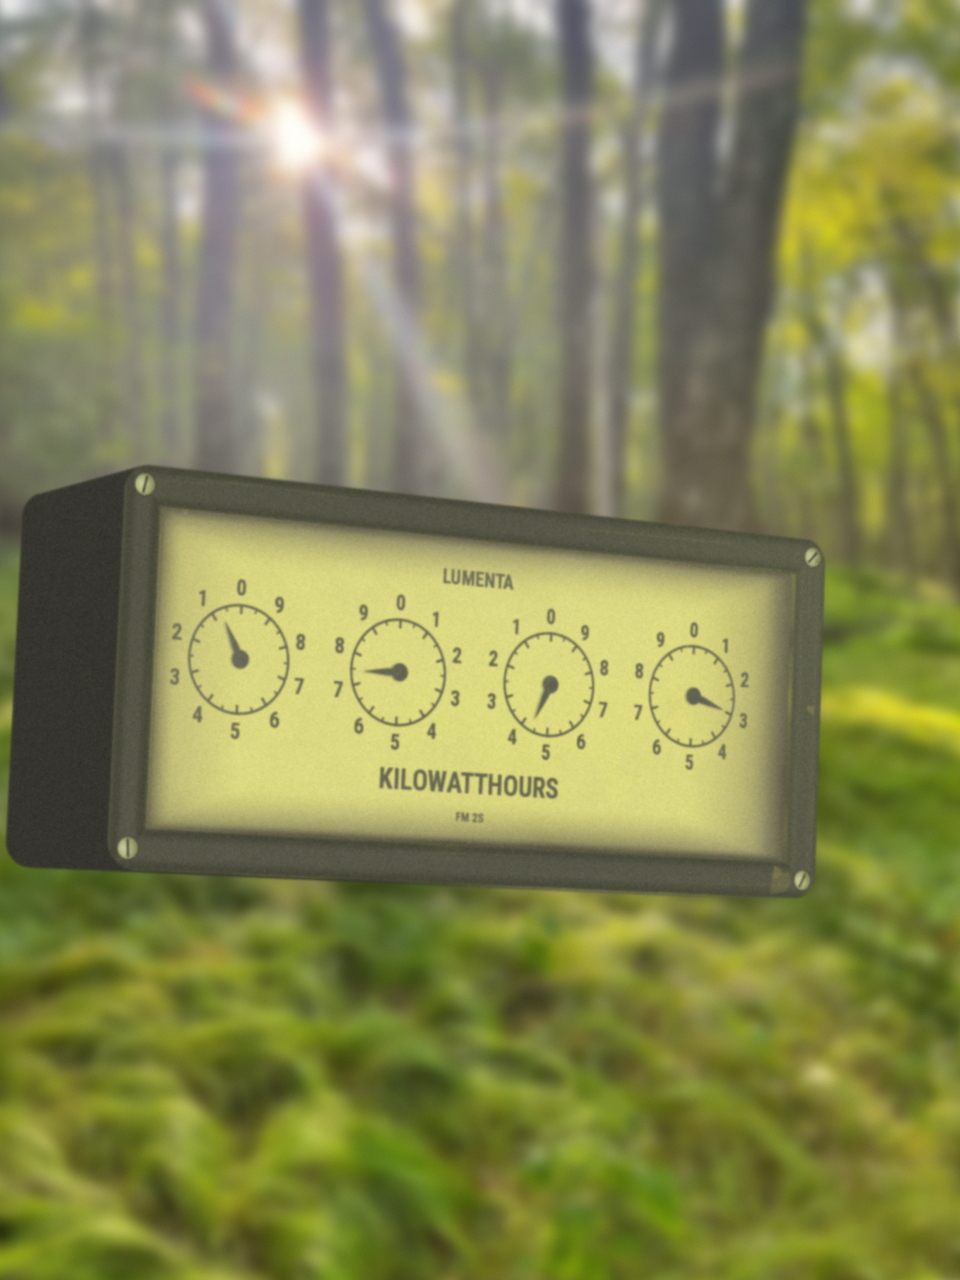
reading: value=743 unit=kWh
